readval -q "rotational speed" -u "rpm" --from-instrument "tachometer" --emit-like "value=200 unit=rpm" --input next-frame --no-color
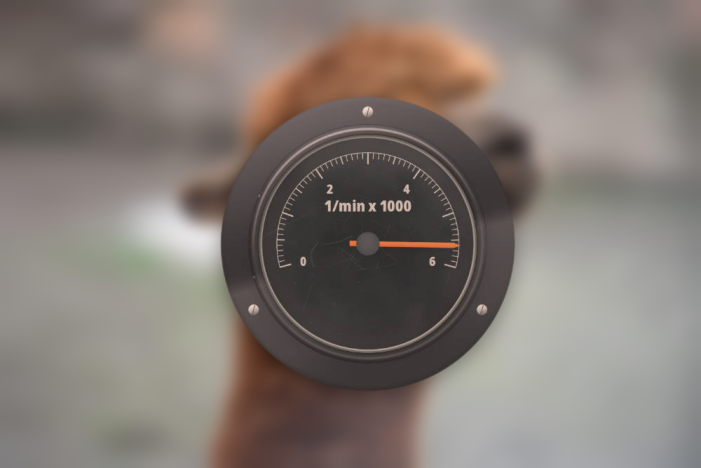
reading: value=5600 unit=rpm
